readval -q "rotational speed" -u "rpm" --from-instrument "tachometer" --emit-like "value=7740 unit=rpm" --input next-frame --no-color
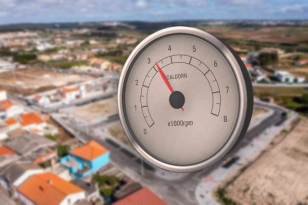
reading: value=3250 unit=rpm
